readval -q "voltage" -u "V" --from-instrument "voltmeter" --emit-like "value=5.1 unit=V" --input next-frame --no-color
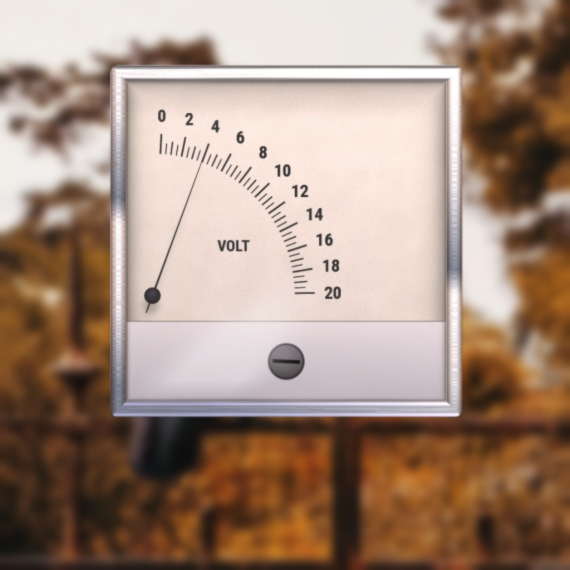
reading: value=4 unit=V
